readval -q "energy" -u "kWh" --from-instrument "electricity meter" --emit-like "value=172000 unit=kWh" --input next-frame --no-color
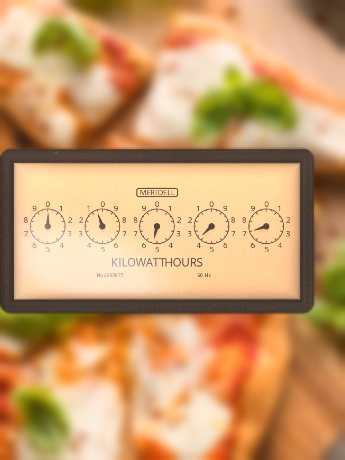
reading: value=537 unit=kWh
